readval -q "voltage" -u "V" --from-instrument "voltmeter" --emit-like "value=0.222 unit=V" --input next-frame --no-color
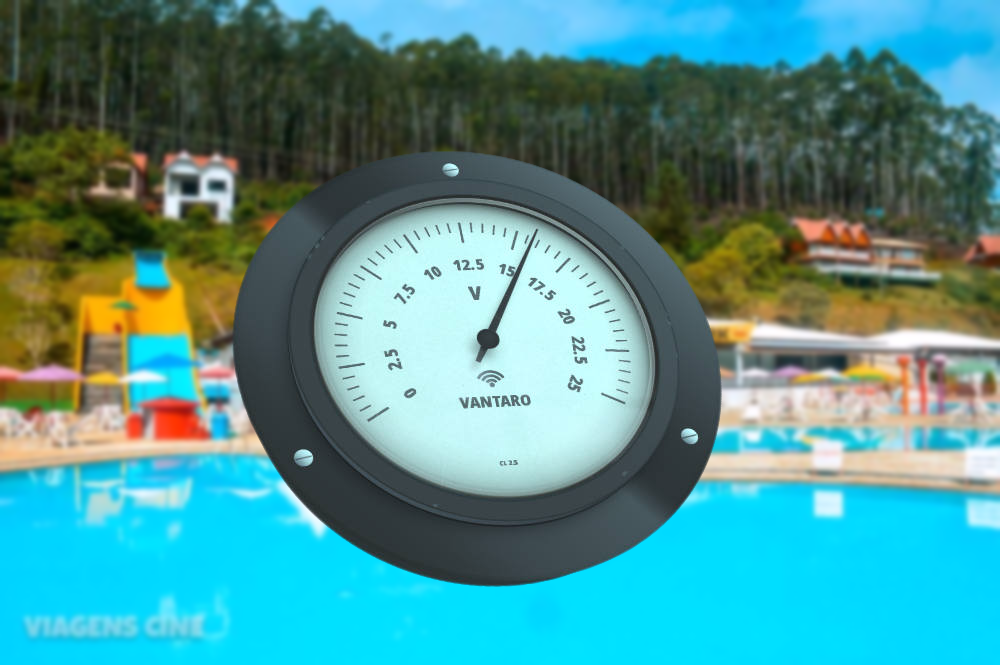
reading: value=15.75 unit=V
